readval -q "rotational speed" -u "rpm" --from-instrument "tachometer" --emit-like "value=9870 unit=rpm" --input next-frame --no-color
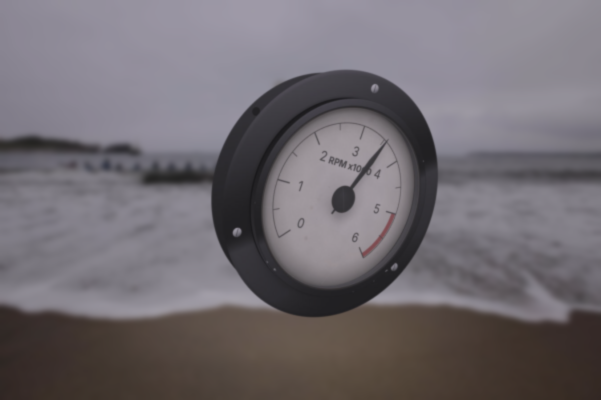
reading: value=3500 unit=rpm
